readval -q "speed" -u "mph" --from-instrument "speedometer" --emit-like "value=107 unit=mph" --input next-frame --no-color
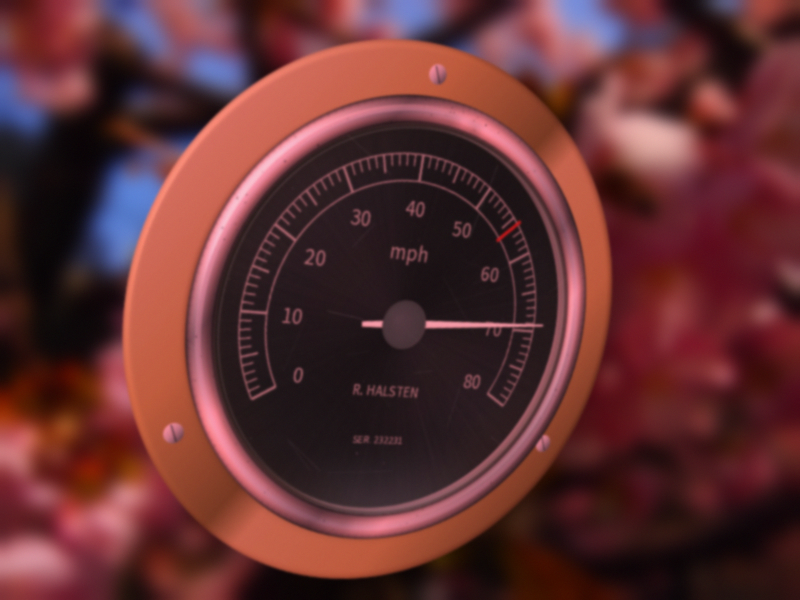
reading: value=69 unit=mph
